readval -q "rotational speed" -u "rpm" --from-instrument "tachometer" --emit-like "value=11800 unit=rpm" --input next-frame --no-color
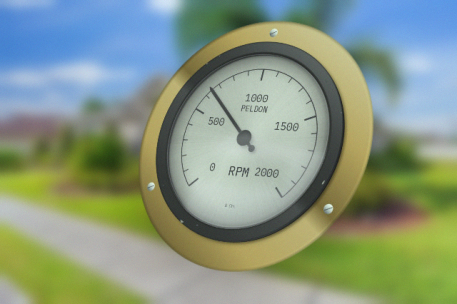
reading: value=650 unit=rpm
